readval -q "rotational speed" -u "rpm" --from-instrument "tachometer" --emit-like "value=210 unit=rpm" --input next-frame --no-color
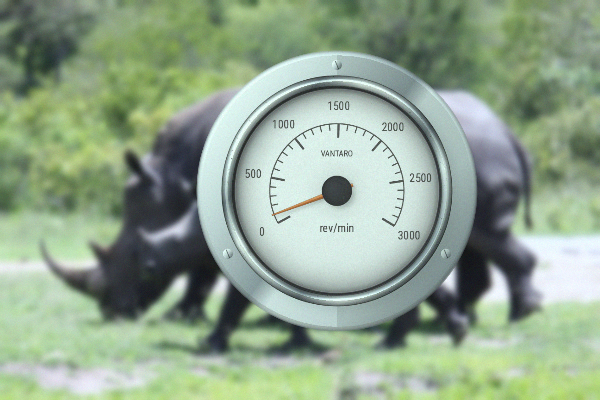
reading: value=100 unit=rpm
